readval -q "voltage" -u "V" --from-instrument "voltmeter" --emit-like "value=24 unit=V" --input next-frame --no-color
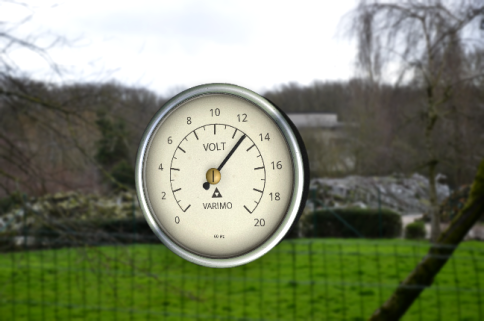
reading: value=13 unit=V
